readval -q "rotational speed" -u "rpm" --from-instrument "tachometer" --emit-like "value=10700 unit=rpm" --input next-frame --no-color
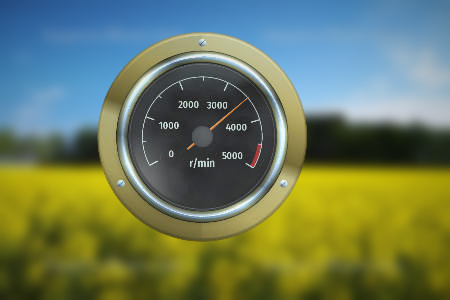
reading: value=3500 unit=rpm
